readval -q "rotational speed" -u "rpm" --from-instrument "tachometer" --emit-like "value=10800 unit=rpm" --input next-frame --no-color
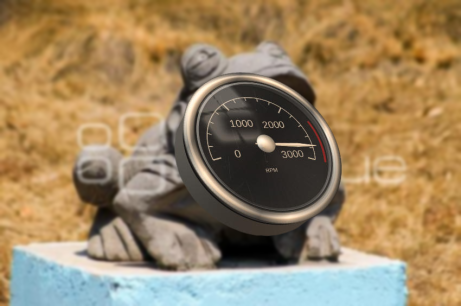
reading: value=2800 unit=rpm
